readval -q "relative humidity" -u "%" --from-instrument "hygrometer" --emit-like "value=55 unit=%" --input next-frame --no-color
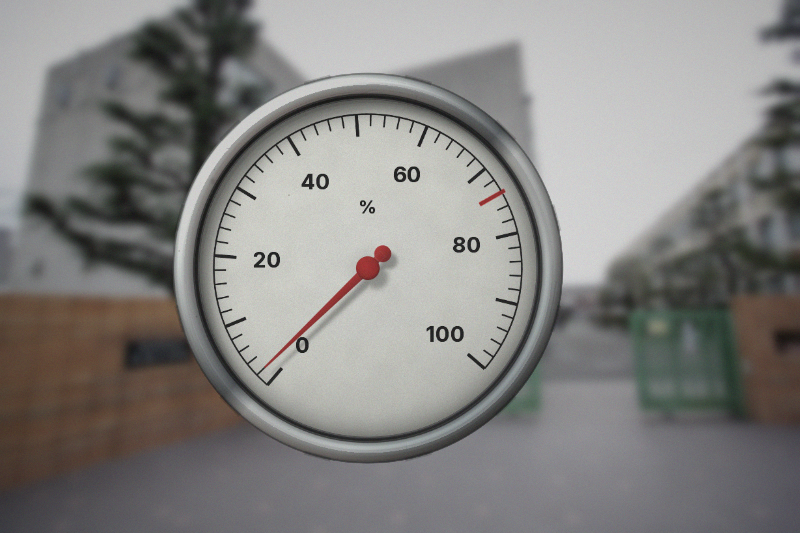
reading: value=2 unit=%
